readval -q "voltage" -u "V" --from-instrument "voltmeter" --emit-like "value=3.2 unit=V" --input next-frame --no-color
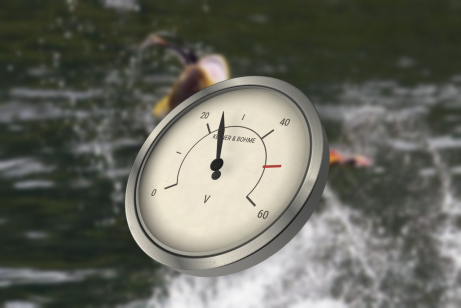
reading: value=25 unit=V
